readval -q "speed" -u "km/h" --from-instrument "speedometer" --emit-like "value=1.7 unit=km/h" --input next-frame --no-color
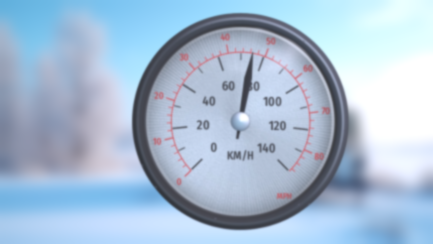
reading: value=75 unit=km/h
